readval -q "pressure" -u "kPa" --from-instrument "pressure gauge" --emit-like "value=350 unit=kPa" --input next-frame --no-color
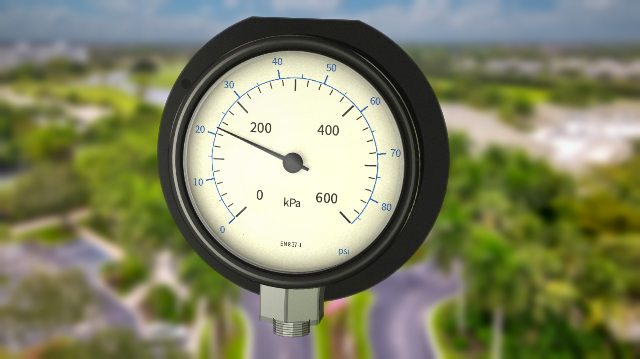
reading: value=150 unit=kPa
